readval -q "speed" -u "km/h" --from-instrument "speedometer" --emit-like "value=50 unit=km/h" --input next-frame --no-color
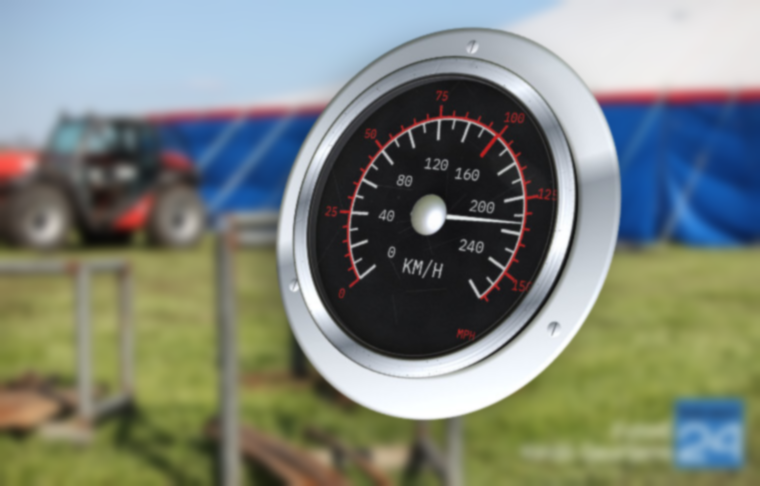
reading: value=215 unit=km/h
